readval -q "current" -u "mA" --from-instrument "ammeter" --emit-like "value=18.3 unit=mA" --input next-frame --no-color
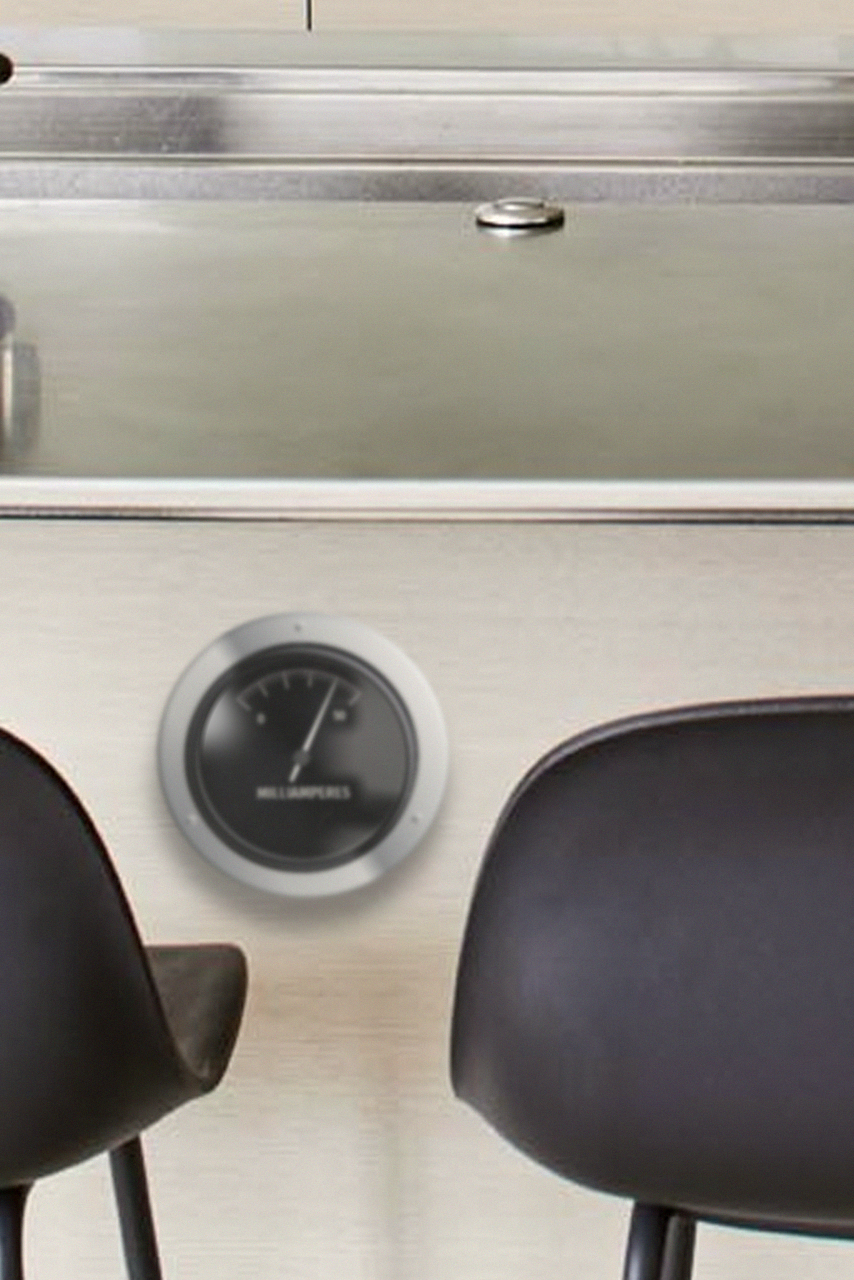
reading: value=40 unit=mA
